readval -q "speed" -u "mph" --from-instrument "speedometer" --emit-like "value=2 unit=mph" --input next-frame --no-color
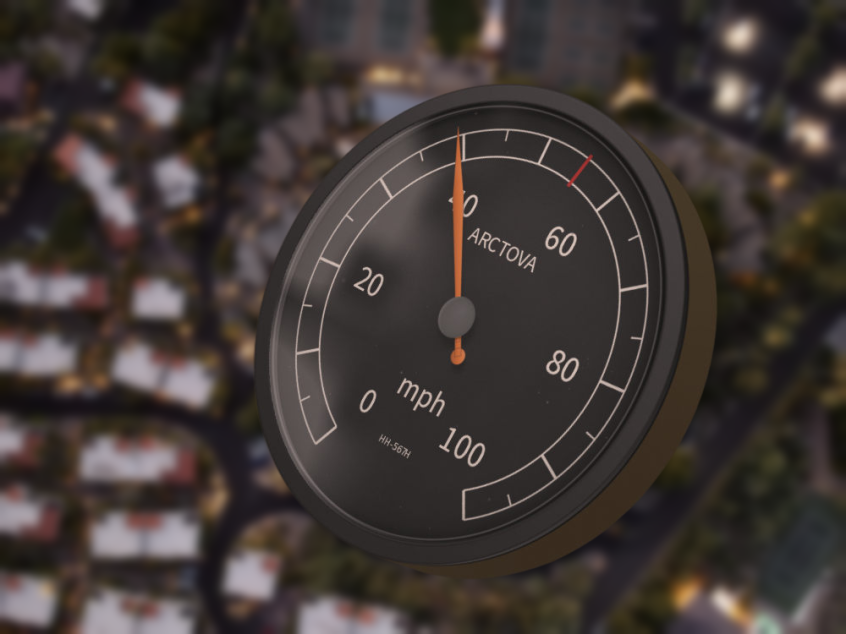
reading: value=40 unit=mph
